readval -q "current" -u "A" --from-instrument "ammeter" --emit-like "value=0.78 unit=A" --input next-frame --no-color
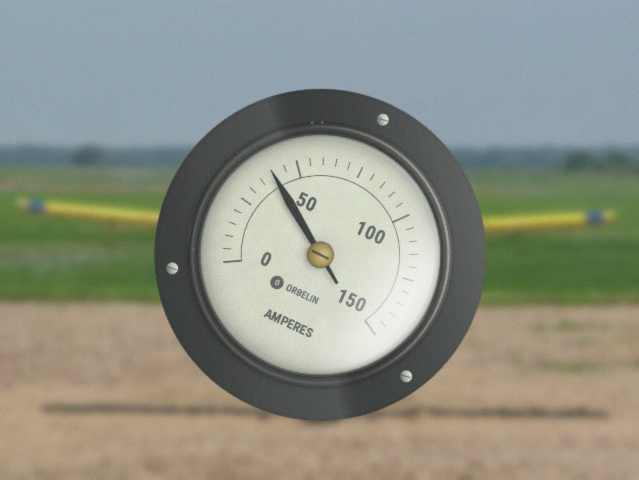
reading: value=40 unit=A
